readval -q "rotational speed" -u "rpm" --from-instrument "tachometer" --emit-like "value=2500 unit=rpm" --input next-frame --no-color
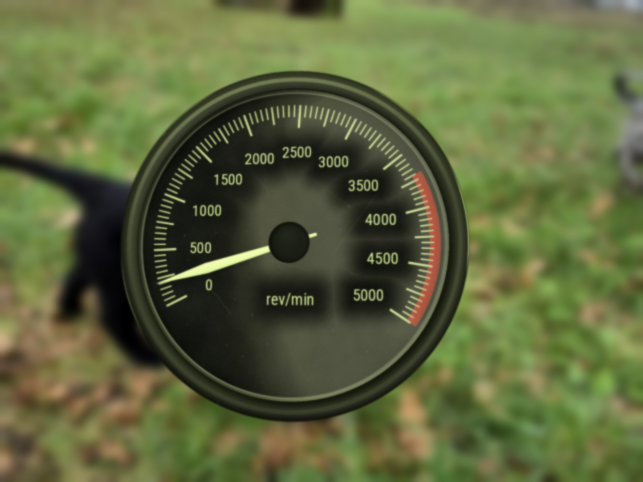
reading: value=200 unit=rpm
